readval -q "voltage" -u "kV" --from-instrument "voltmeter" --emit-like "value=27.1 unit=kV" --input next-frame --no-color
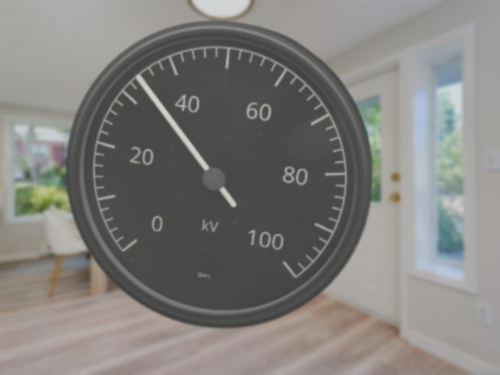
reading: value=34 unit=kV
